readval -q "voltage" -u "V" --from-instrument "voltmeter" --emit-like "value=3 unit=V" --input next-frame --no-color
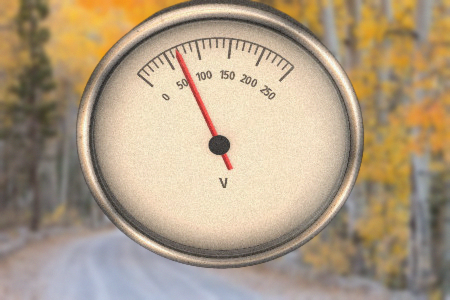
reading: value=70 unit=V
